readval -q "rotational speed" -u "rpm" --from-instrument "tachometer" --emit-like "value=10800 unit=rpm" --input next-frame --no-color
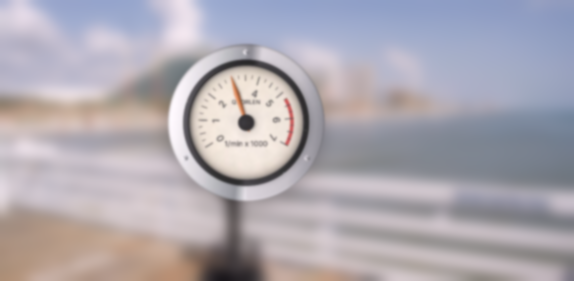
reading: value=3000 unit=rpm
